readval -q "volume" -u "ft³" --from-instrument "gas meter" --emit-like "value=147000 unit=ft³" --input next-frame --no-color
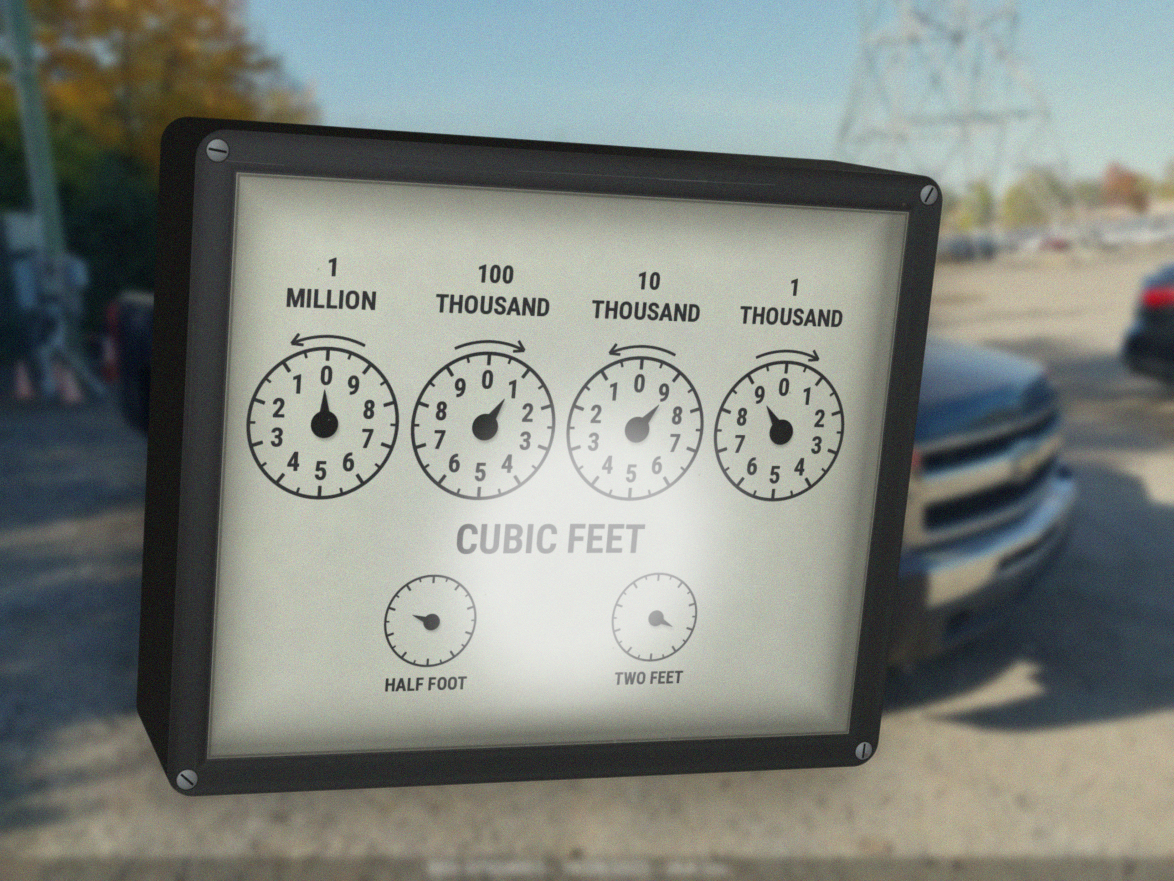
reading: value=8900 unit=ft³
